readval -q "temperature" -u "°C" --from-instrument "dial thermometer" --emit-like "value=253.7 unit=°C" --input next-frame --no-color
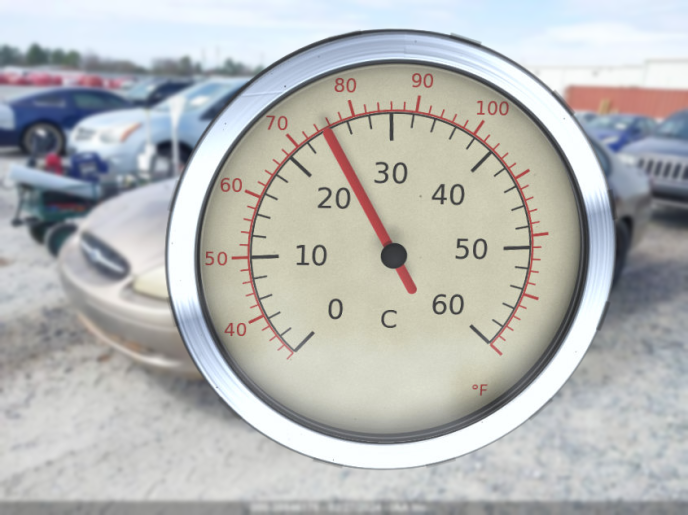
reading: value=24 unit=°C
